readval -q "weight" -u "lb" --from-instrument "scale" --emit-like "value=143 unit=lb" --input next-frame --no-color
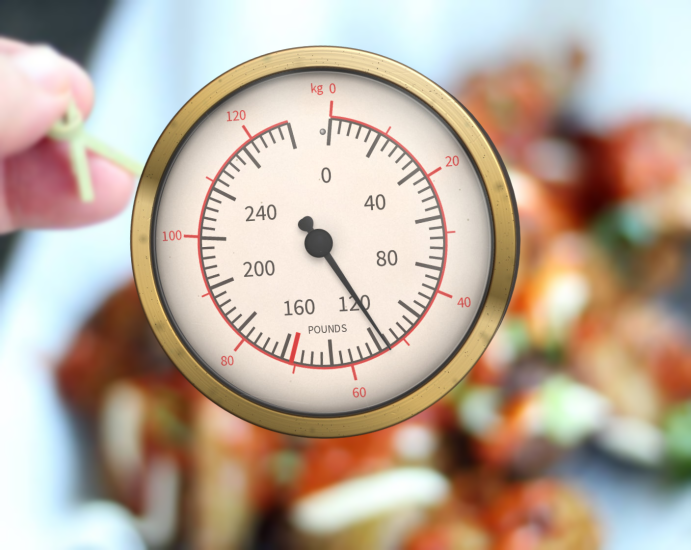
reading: value=116 unit=lb
